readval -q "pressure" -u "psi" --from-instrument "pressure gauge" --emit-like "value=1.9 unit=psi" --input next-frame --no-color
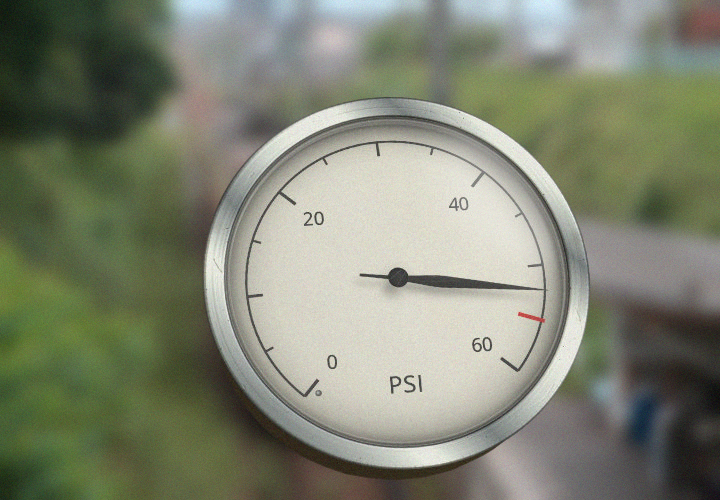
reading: value=52.5 unit=psi
